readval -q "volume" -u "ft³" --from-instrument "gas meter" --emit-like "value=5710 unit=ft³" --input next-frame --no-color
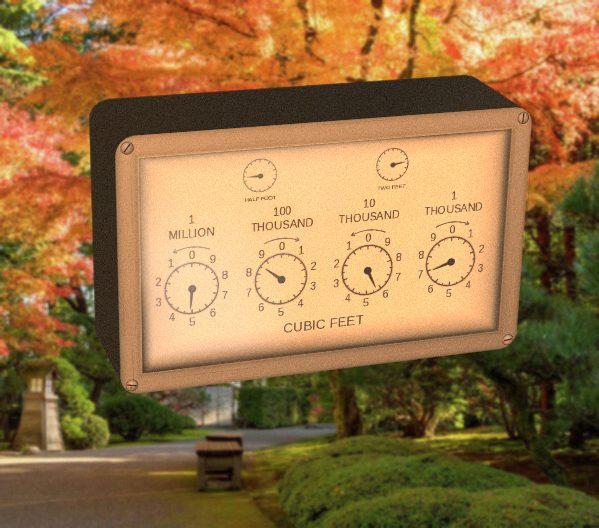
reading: value=485700 unit=ft³
